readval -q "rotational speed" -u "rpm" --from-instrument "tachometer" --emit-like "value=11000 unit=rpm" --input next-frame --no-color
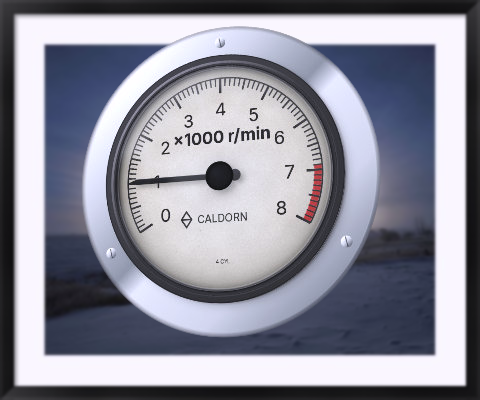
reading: value=1000 unit=rpm
